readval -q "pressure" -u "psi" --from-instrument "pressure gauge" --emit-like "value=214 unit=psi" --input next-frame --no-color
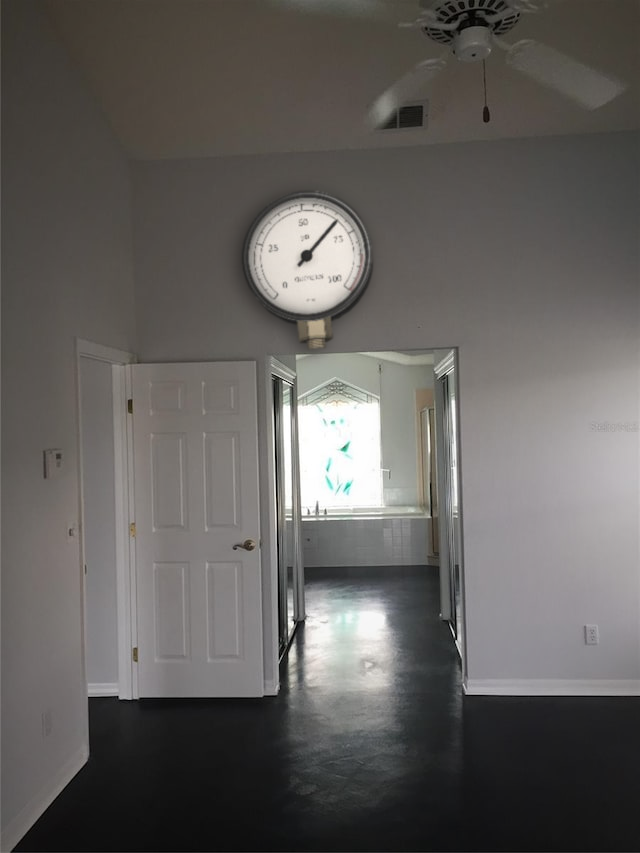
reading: value=67.5 unit=psi
